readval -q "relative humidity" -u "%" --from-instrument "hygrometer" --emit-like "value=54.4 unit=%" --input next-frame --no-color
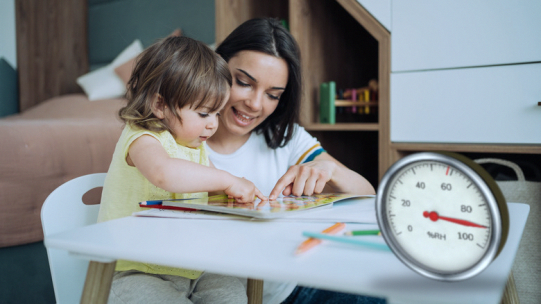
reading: value=90 unit=%
